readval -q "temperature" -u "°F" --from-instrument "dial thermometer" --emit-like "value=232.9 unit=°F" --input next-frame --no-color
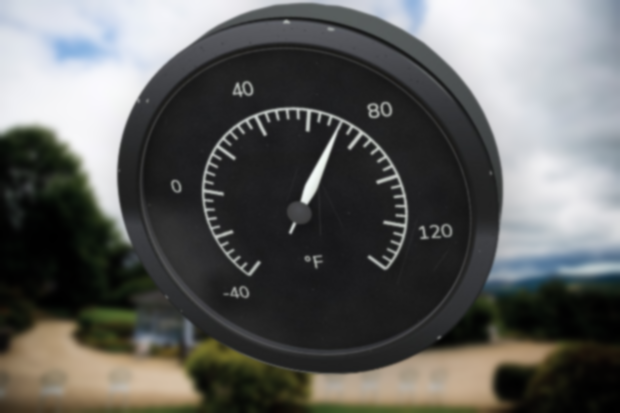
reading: value=72 unit=°F
